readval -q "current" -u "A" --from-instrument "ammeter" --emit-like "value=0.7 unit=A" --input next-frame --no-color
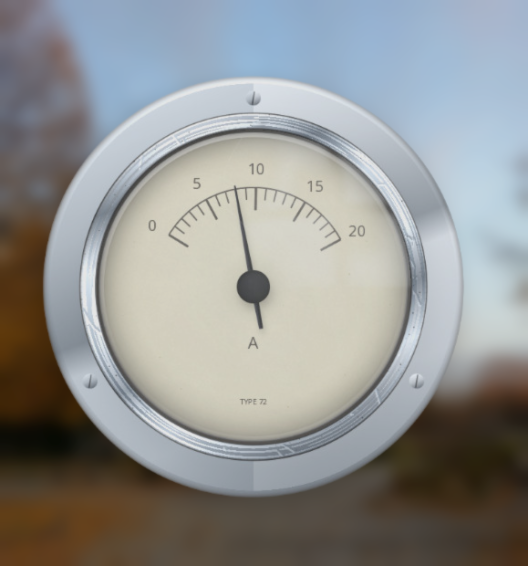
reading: value=8 unit=A
